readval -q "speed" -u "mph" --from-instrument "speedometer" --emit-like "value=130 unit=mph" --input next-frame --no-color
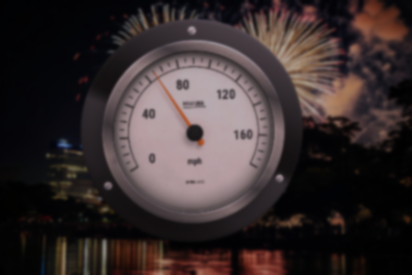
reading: value=65 unit=mph
